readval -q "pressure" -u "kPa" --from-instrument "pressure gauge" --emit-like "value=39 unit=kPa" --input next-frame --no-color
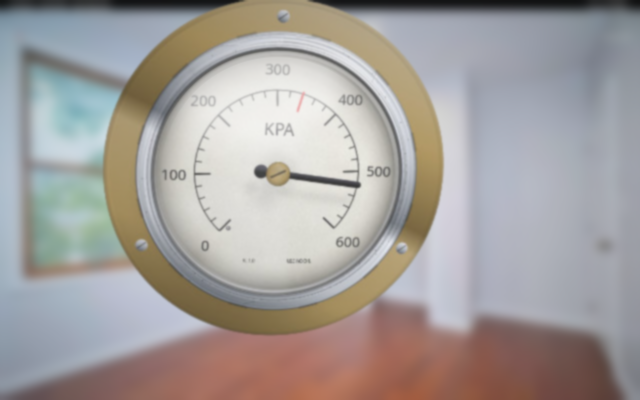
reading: value=520 unit=kPa
